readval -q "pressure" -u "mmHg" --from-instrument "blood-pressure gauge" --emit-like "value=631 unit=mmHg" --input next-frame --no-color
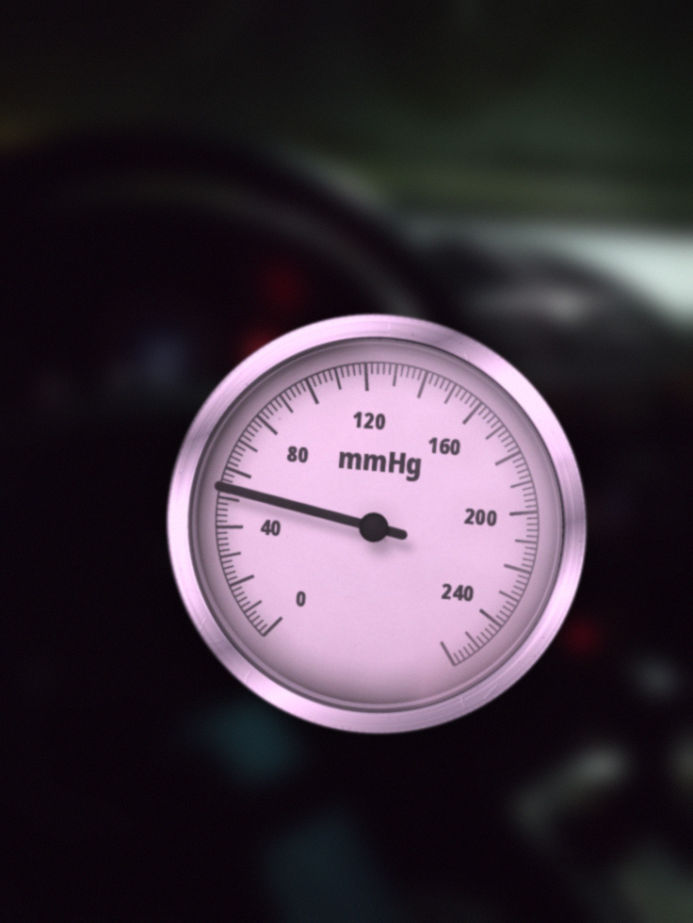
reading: value=54 unit=mmHg
